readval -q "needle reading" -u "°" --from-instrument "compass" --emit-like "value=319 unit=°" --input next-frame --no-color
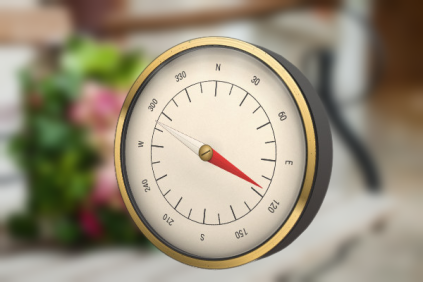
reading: value=112.5 unit=°
